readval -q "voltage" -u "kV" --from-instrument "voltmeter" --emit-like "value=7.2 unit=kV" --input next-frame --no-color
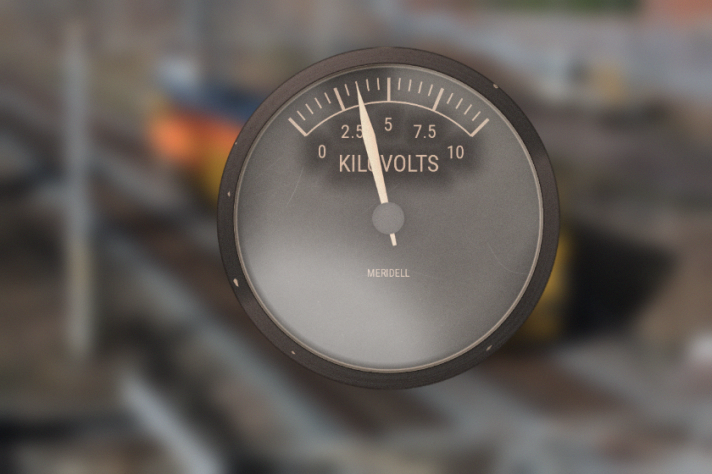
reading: value=3.5 unit=kV
